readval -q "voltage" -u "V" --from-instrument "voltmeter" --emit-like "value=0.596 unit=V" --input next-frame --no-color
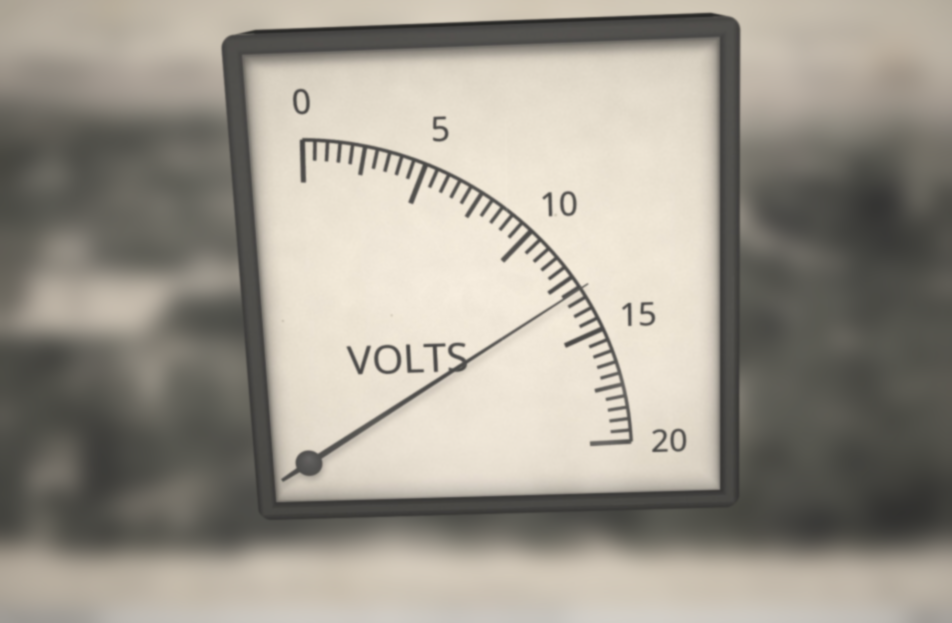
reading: value=13 unit=V
